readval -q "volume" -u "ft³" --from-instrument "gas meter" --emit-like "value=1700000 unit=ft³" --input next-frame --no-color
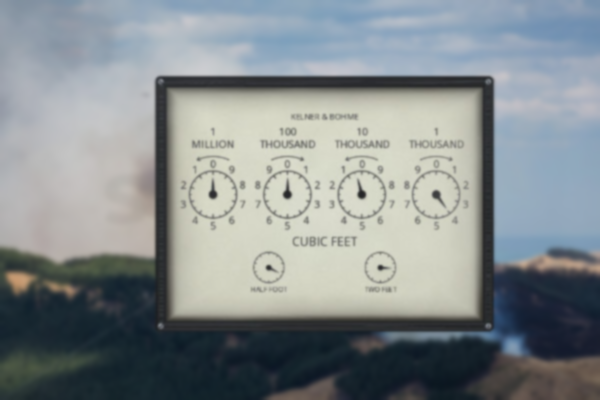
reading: value=400 unit=ft³
